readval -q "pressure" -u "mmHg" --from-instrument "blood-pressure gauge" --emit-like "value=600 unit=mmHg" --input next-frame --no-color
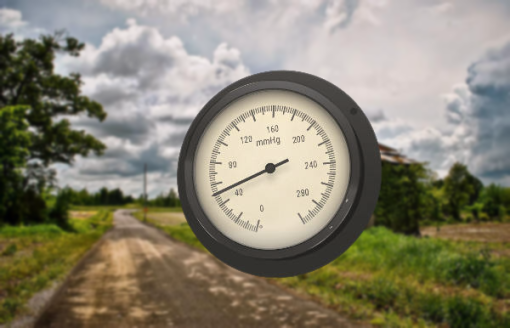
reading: value=50 unit=mmHg
